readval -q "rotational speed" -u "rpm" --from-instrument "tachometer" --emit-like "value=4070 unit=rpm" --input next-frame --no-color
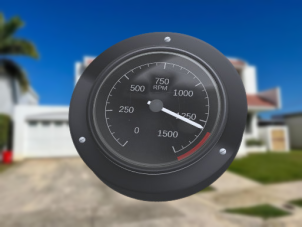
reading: value=1300 unit=rpm
